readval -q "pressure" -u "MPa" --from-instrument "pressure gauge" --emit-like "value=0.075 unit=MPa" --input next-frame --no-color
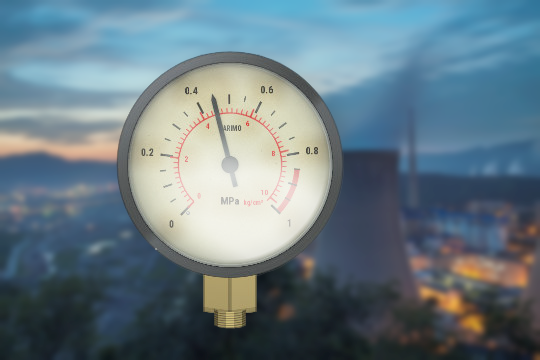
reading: value=0.45 unit=MPa
